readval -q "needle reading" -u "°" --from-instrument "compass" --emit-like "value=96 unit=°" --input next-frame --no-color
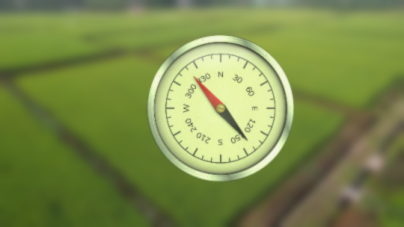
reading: value=320 unit=°
